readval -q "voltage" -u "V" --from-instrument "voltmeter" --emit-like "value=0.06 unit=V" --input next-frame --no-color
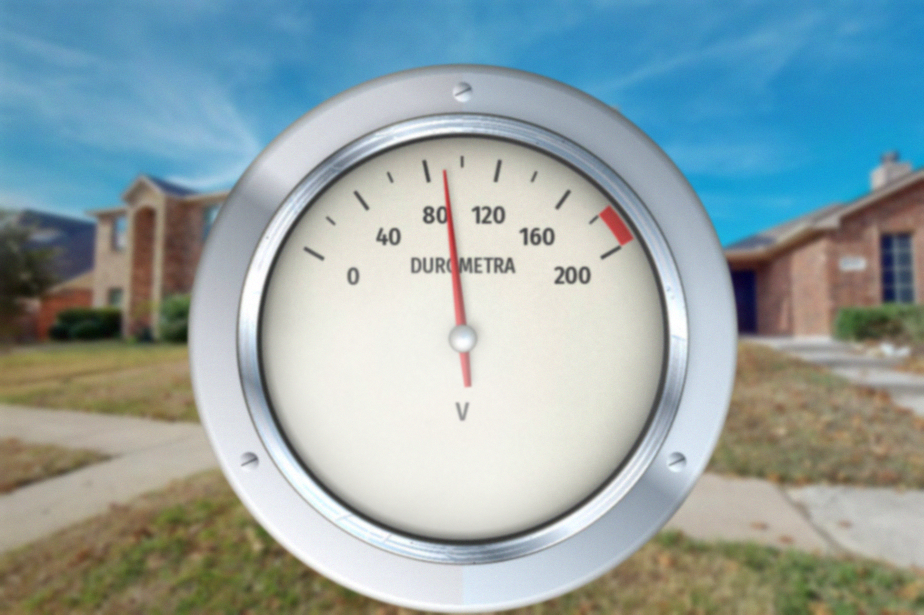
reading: value=90 unit=V
